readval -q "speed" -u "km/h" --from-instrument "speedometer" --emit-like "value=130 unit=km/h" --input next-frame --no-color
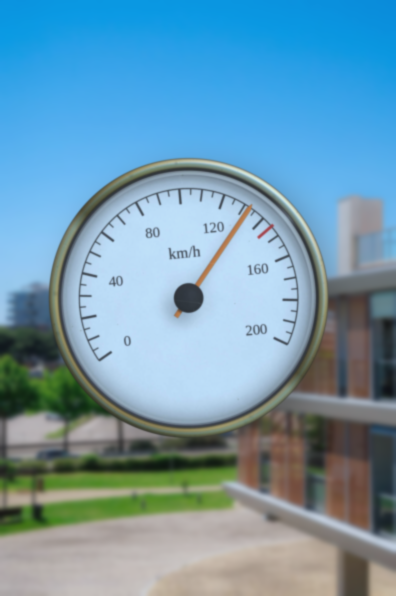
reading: value=132.5 unit=km/h
